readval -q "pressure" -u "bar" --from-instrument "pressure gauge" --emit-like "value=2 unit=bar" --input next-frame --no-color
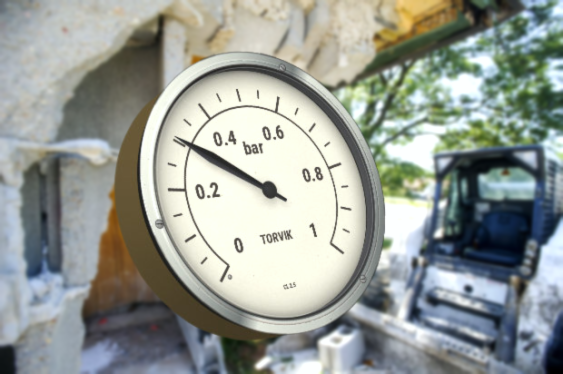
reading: value=0.3 unit=bar
